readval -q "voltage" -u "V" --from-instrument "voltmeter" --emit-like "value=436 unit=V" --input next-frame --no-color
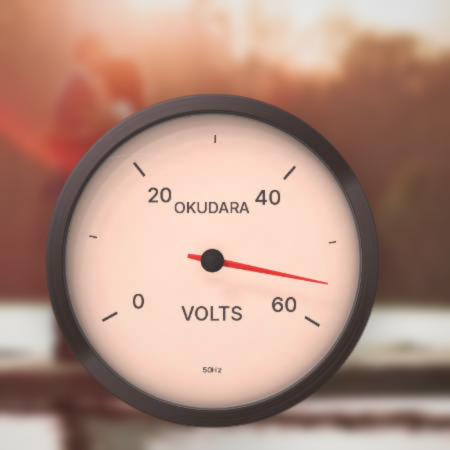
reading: value=55 unit=V
